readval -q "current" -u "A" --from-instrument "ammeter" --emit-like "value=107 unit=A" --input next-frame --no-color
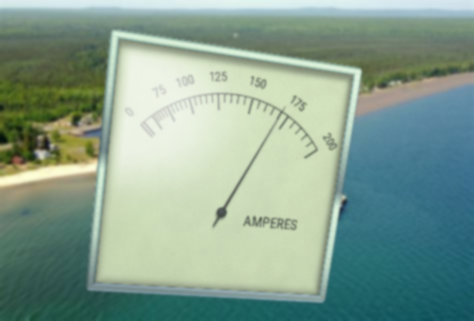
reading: value=170 unit=A
